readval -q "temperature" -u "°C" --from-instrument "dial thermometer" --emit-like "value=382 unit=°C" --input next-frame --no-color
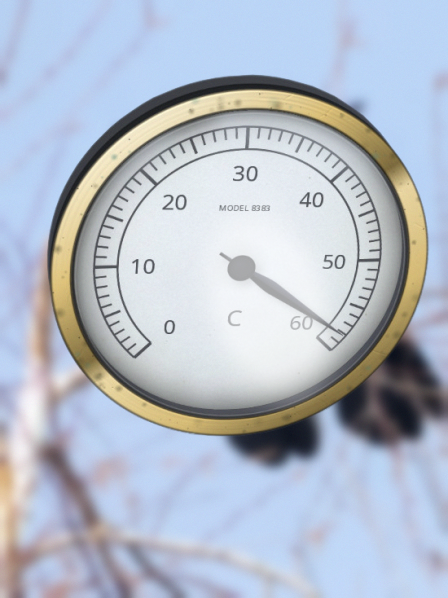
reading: value=58 unit=°C
